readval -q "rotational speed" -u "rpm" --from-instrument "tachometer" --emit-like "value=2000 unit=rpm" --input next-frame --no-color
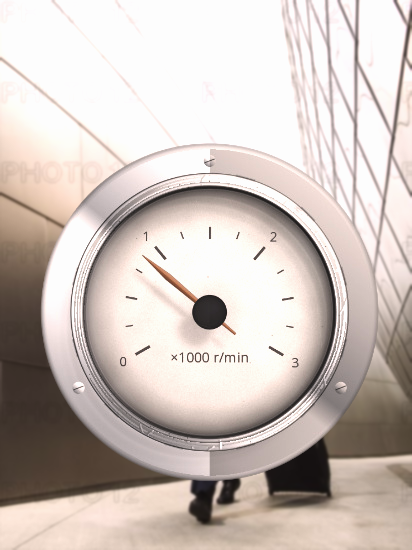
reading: value=875 unit=rpm
